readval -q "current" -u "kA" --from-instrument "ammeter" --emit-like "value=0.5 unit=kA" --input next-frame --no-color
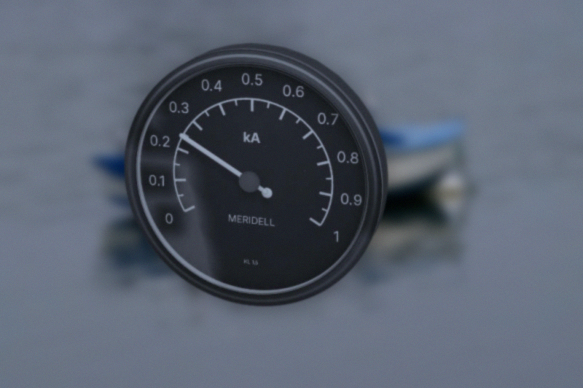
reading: value=0.25 unit=kA
